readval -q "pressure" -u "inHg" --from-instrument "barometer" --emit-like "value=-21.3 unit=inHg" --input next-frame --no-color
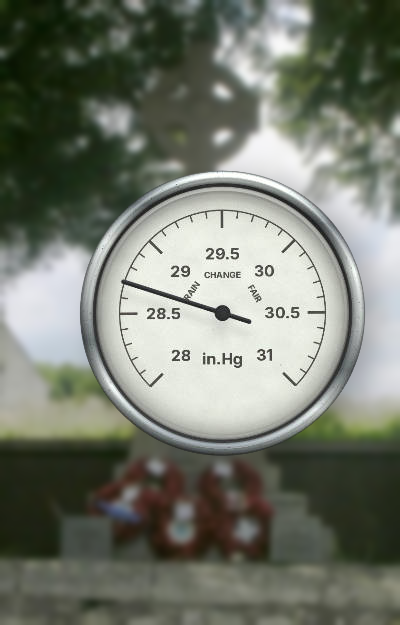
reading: value=28.7 unit=inHg
